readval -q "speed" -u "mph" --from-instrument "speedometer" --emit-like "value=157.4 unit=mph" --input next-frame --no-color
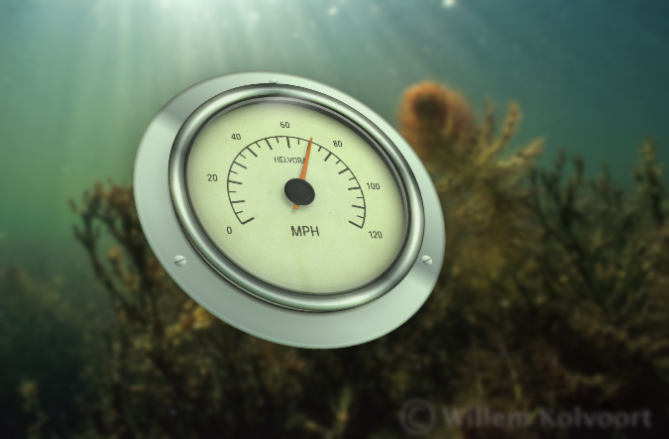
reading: value=70 unit=mph
